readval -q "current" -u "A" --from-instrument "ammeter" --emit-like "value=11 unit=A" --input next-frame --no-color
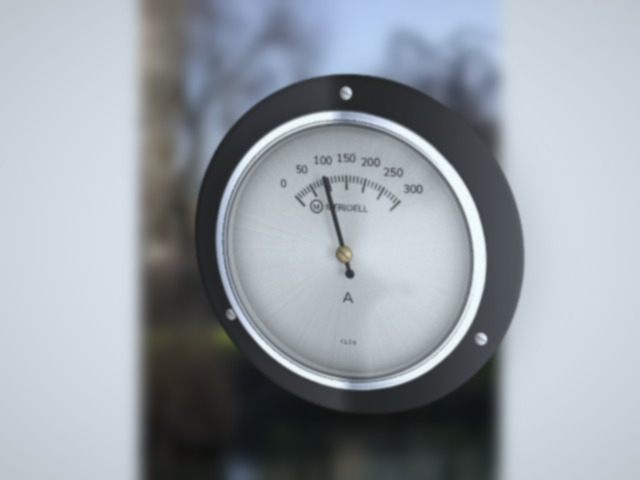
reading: value=100 unit=A
